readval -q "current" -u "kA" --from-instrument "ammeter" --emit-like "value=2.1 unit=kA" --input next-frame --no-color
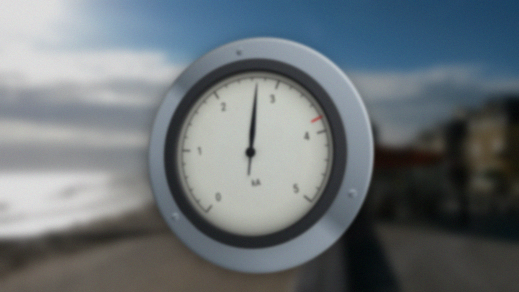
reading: value=2.7 unit=kA
